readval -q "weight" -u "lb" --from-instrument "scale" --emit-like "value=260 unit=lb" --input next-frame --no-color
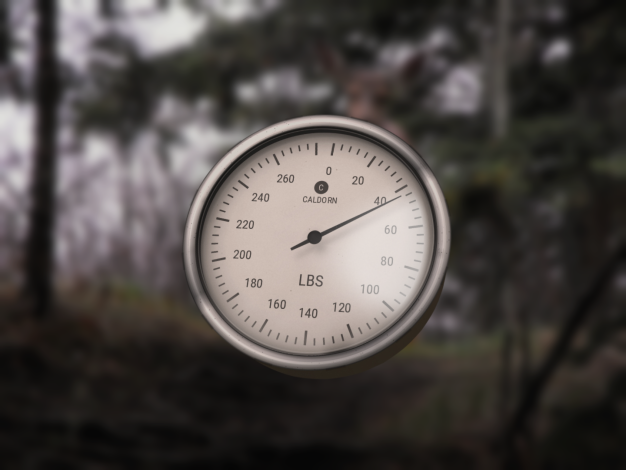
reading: value=44 unit=lb
